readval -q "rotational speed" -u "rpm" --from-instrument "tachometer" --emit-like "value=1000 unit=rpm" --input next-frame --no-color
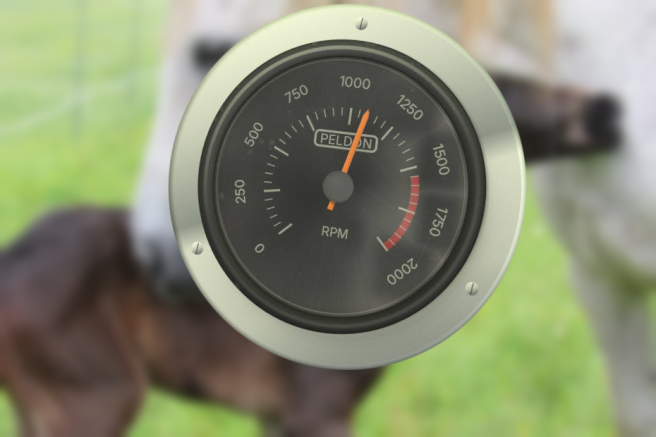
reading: value=1100 unit=rpm
